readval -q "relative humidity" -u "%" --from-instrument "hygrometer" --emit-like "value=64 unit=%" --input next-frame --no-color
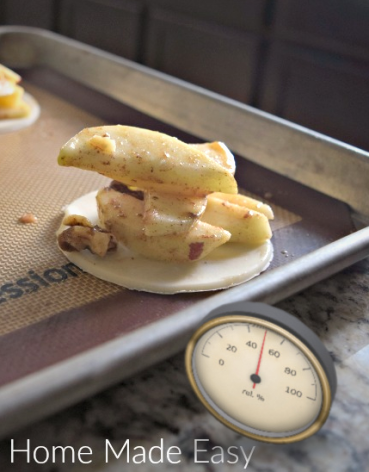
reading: value=50 unit=%
